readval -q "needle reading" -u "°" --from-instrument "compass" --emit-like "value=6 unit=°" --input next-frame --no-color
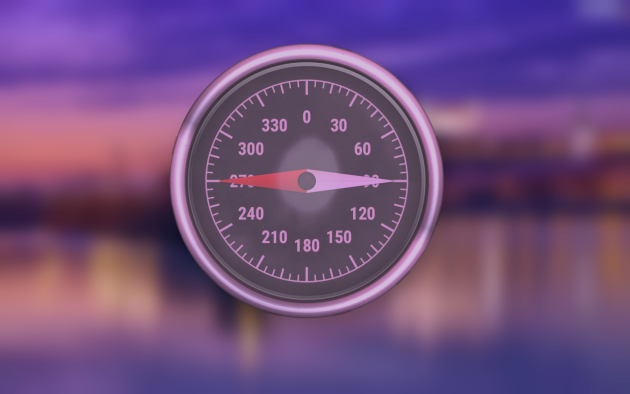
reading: value=270 unit=°
